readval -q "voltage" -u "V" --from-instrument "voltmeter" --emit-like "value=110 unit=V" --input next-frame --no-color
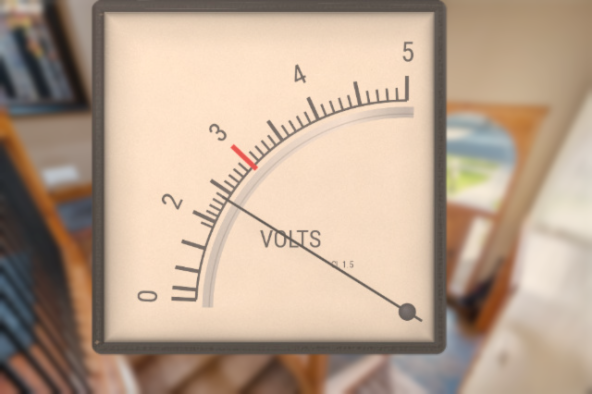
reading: value=2.4 unit=V
